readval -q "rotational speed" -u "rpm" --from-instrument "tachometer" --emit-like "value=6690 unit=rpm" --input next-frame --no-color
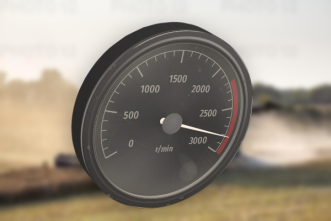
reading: value=2800 unit=rpm
